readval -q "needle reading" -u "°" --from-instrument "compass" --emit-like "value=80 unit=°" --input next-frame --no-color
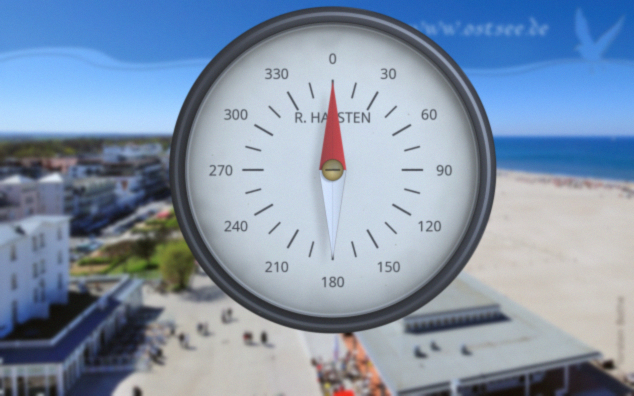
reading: value=0 unit=°
